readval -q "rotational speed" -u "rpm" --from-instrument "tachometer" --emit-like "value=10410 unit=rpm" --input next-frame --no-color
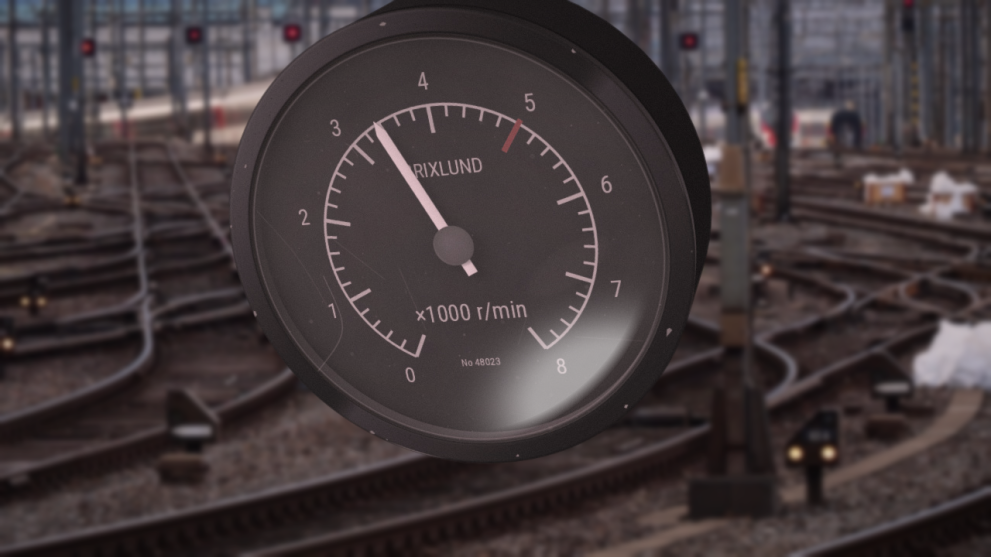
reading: value=3400 unit=rpm
